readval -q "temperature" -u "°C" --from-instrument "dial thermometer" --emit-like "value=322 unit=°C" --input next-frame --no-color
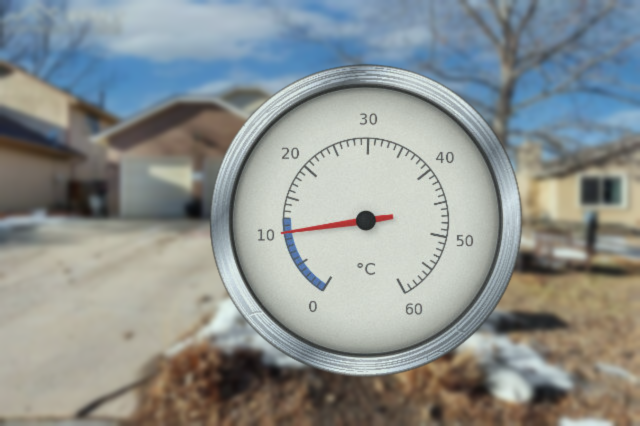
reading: value=10 unit=°C
